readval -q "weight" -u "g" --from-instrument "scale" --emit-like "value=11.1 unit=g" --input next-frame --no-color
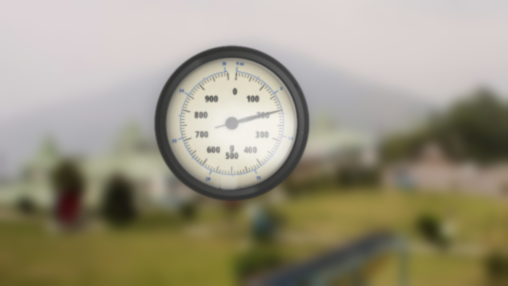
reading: value=200 unit=g
